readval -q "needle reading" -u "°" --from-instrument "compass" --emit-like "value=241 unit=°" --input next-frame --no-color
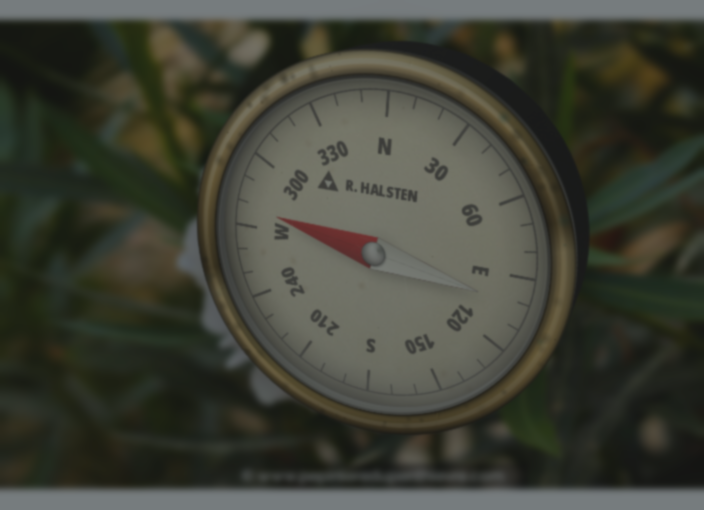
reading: value=280 unit=°
